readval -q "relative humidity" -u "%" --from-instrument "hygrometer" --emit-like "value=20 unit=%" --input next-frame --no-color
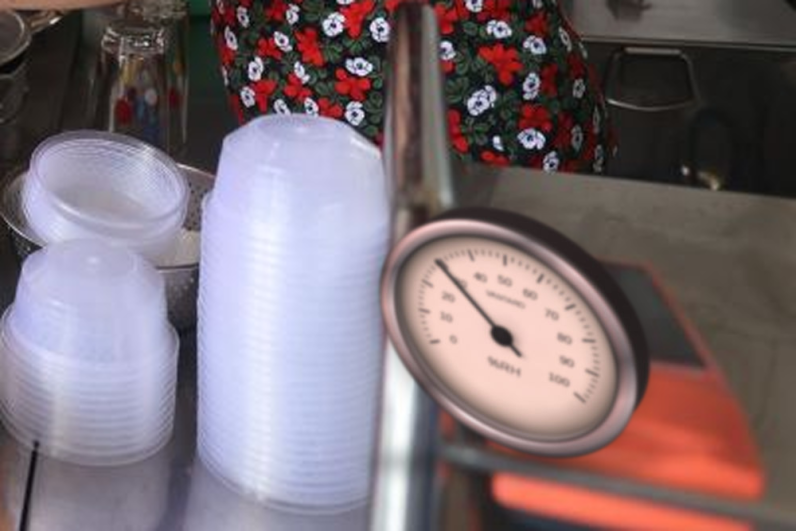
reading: value=30 unit=%
